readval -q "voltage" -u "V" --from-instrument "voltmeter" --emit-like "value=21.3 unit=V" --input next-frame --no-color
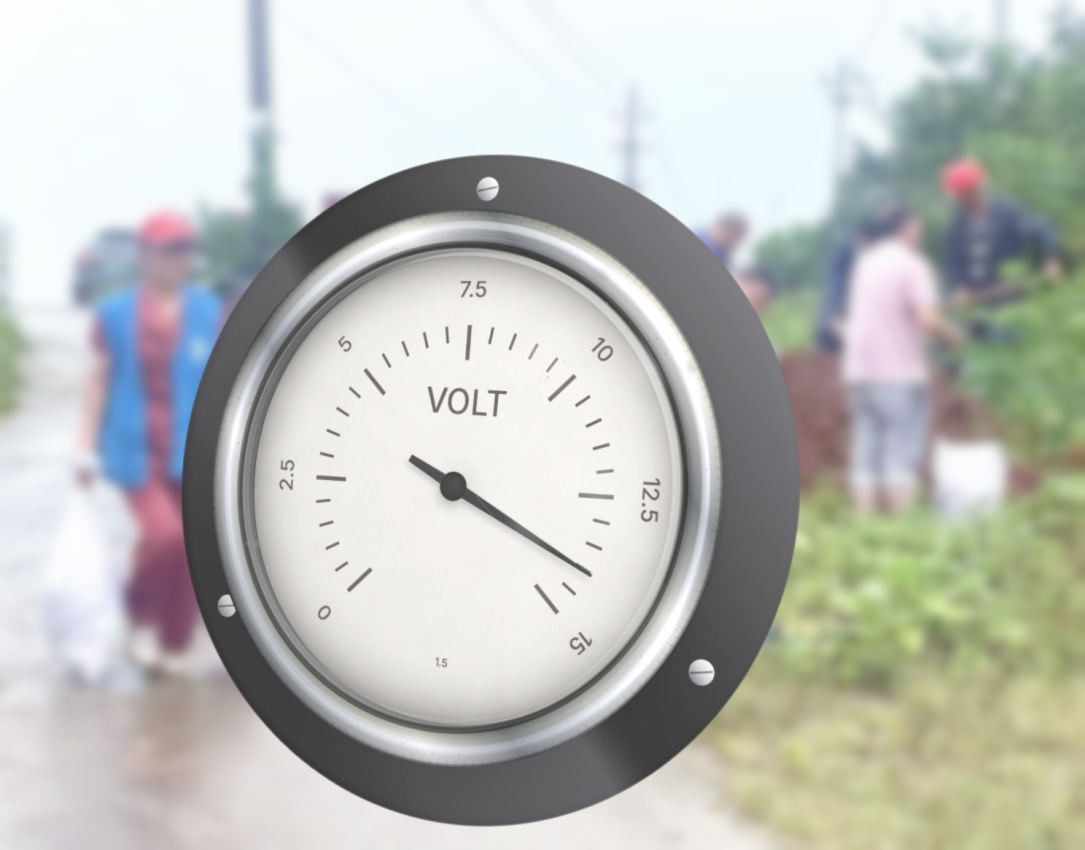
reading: value=14 unit=V
